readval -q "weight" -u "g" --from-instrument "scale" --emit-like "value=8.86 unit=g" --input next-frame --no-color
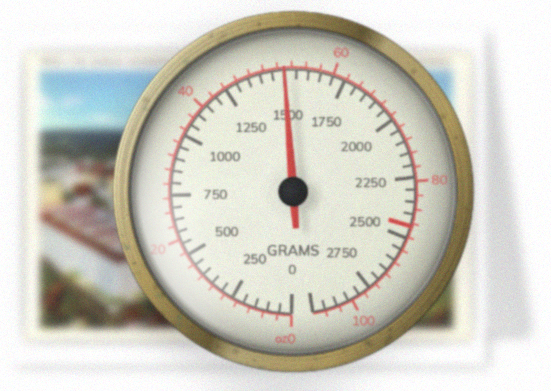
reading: value=1500 unit=g
